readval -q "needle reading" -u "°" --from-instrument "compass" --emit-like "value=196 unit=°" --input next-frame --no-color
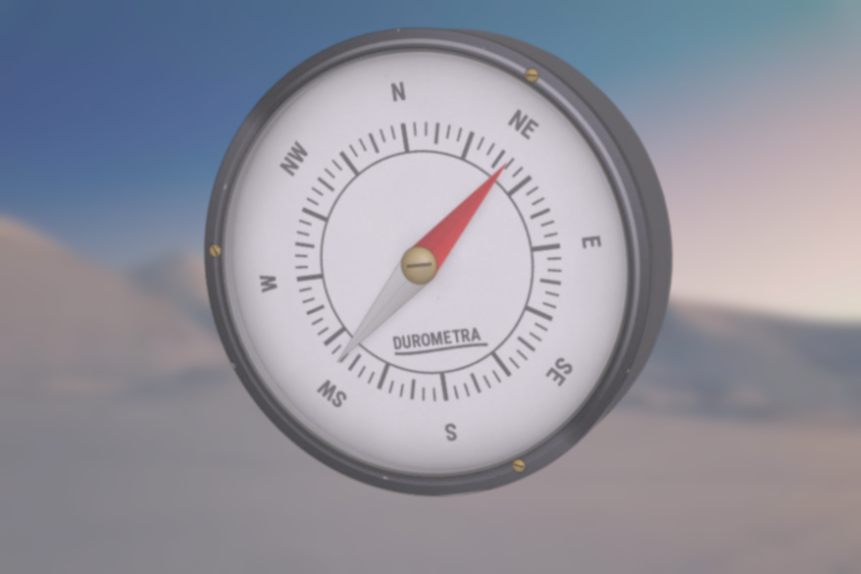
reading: value=50 unit=°
